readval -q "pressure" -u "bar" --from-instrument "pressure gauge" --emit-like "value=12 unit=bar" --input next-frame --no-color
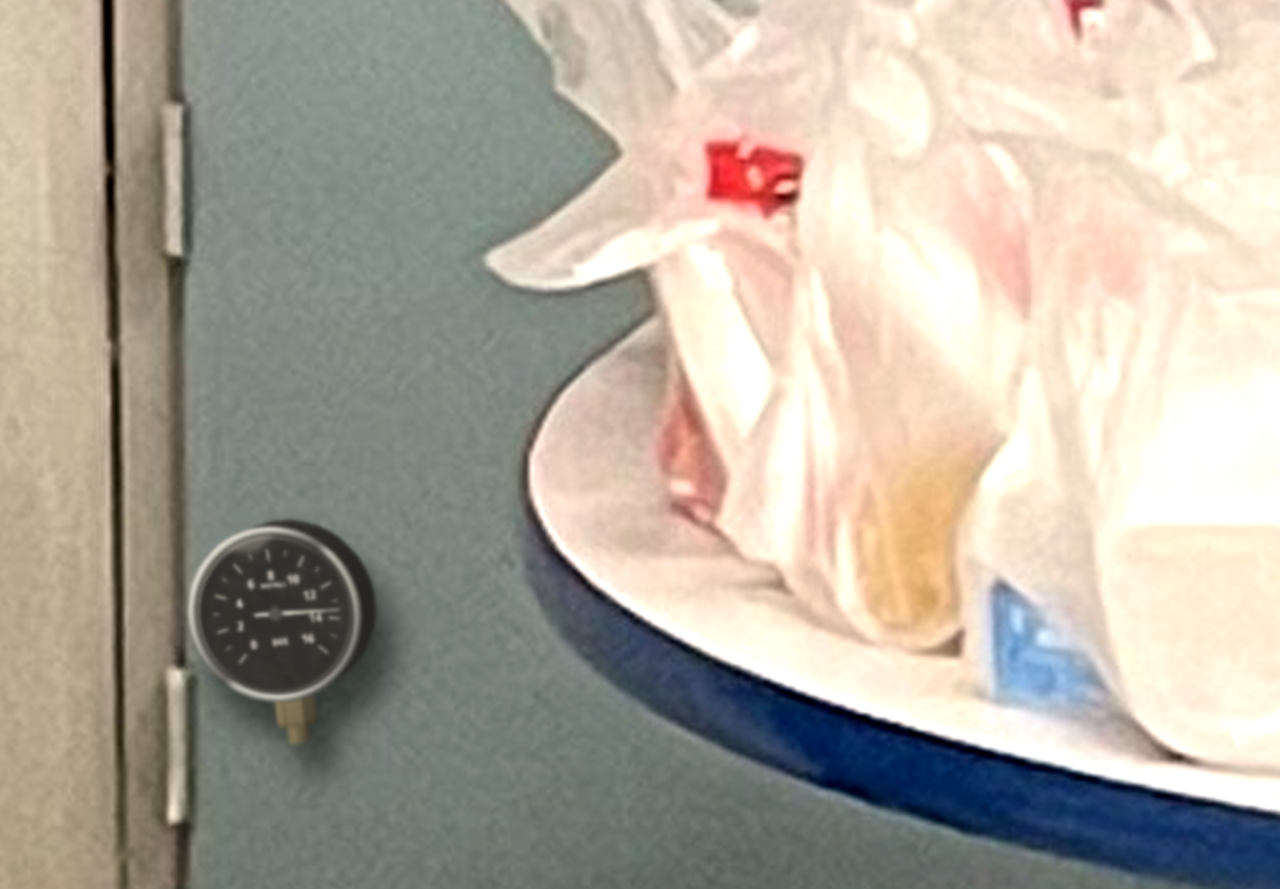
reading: value=13.5 unit=bar
